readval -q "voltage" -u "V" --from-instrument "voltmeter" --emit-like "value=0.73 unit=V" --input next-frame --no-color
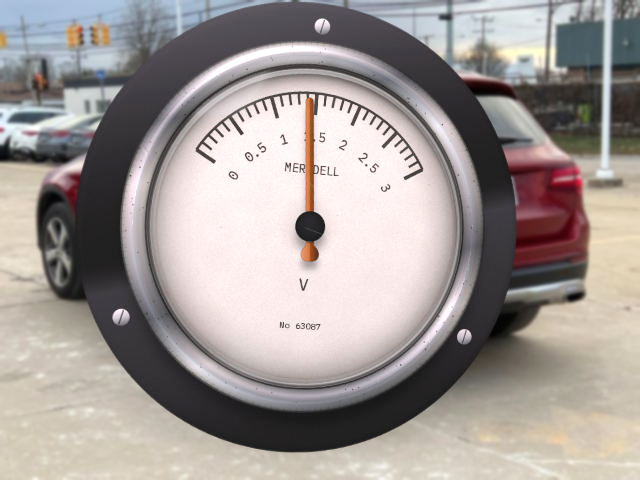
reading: value=1.4 unit=V
